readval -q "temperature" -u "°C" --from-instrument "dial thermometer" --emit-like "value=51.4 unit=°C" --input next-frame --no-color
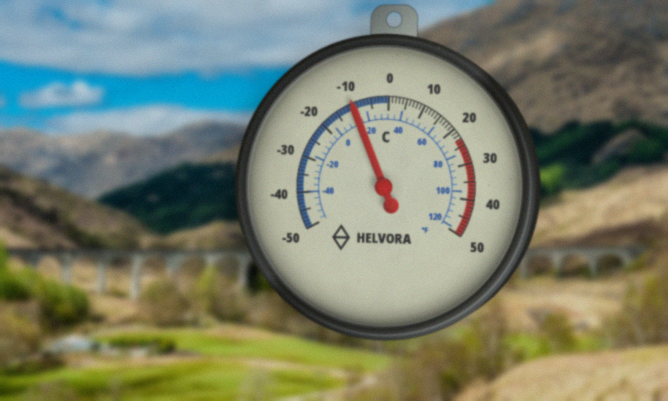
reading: value=-10 unit=°C
